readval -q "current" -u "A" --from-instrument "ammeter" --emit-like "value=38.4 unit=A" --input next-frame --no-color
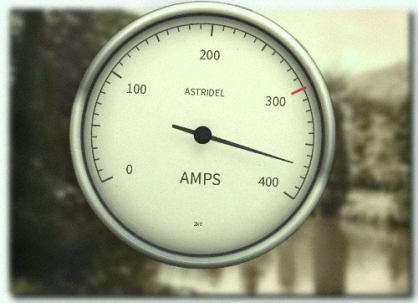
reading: value=370 unit=A
